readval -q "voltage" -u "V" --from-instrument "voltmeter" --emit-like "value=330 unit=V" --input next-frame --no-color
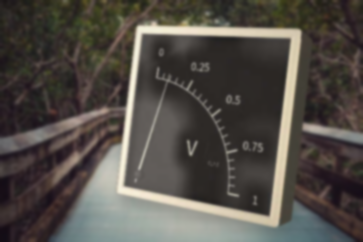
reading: value=0.1 unit=V
